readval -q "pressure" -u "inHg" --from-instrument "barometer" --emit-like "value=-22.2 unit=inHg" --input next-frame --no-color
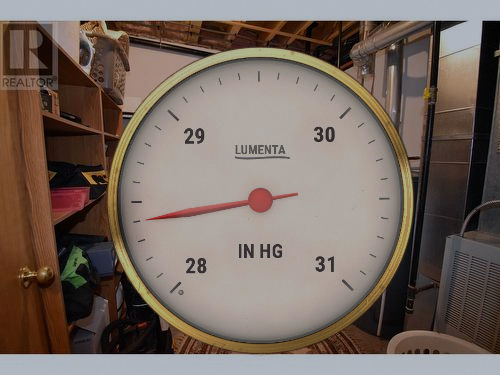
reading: value=28.4 unit=inHg
